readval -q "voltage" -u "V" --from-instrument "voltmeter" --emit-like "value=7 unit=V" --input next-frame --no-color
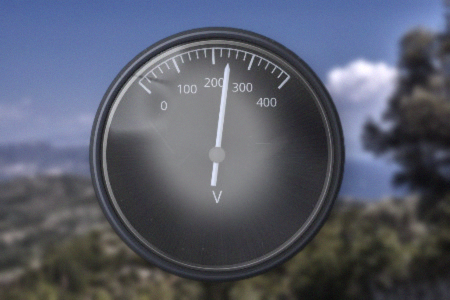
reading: value=240 unit=V
